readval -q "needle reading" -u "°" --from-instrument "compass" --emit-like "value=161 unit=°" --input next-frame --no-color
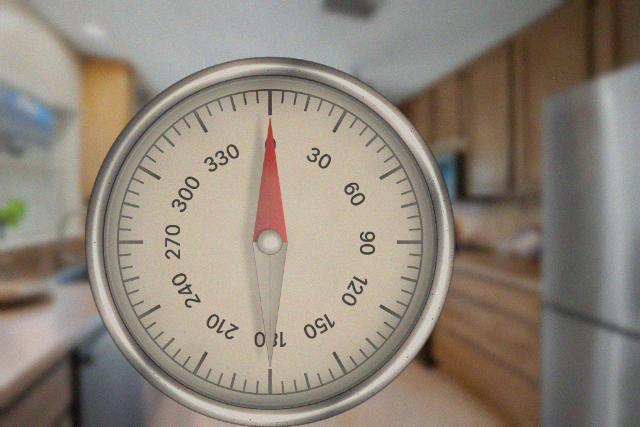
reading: value=0 unit=°
